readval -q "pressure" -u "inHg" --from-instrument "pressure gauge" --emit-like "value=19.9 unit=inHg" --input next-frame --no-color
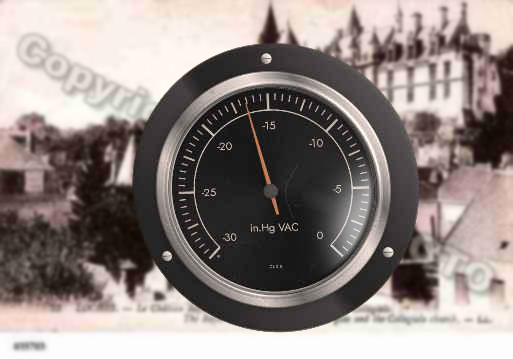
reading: value=-16.5 unit=inHg
